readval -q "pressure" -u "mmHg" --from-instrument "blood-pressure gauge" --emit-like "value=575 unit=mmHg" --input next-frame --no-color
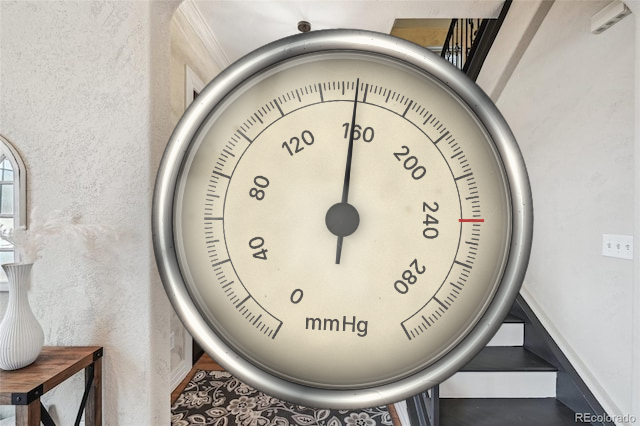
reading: value=156 unit=mmHg
